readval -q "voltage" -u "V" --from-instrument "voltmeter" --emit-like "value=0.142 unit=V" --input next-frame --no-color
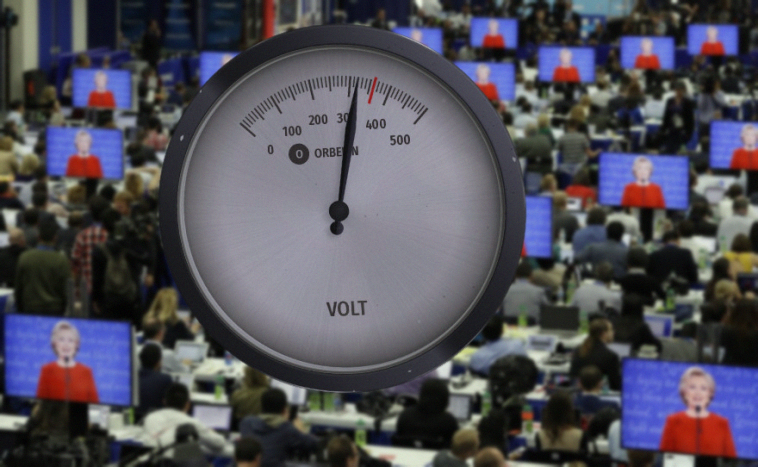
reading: value=320 unit=V
